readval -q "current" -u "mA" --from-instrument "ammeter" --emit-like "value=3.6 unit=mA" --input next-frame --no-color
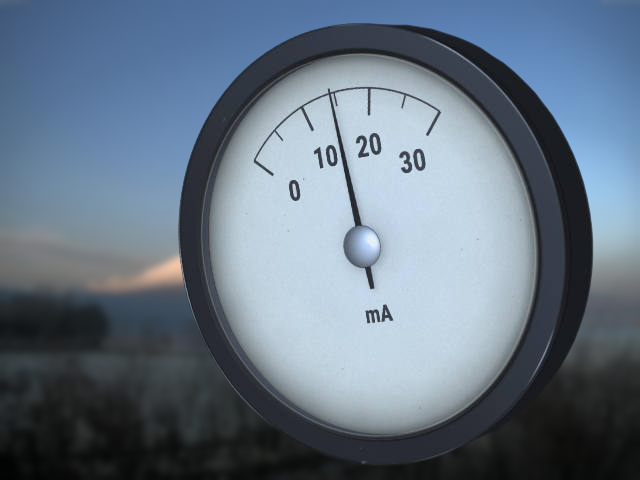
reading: value=15 unit=mA
